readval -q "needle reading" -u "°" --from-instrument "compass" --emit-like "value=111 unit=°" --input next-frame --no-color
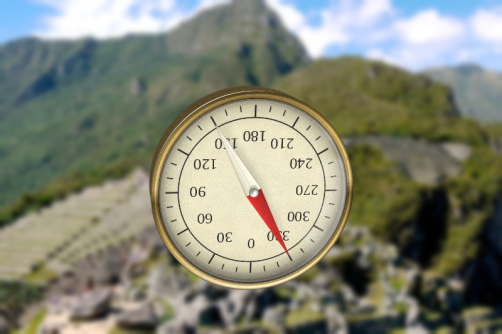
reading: value=330 unit=°
